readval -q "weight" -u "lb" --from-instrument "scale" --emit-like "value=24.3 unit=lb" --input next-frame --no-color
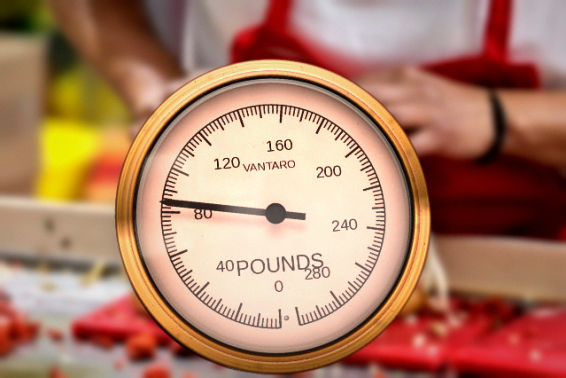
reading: value=84 unit=lb
